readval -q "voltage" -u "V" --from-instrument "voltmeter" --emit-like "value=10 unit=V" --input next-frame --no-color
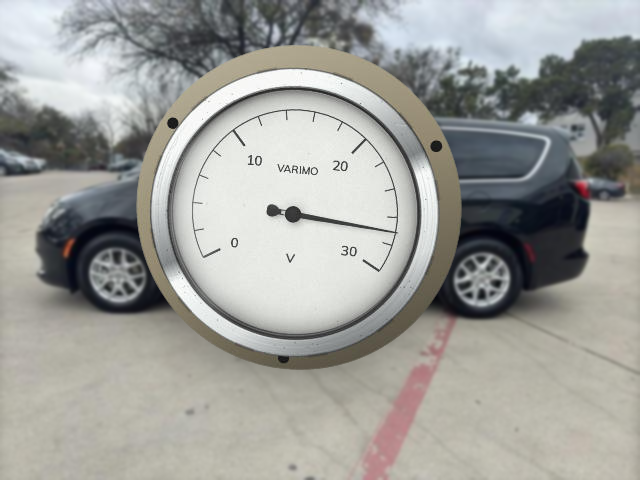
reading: value=27 unit=V
